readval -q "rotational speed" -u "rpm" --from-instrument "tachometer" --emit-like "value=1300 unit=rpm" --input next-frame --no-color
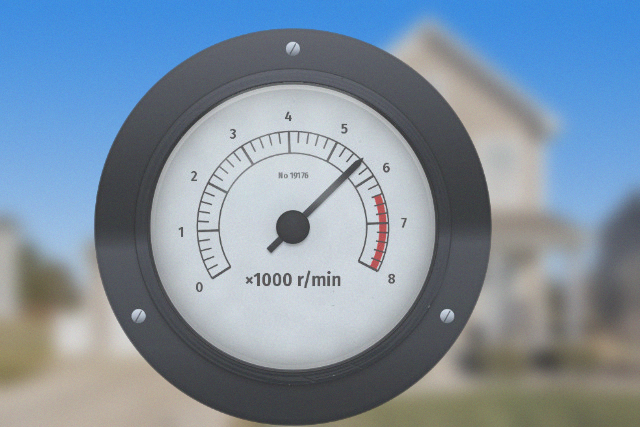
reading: value=5600 unit=rpm
